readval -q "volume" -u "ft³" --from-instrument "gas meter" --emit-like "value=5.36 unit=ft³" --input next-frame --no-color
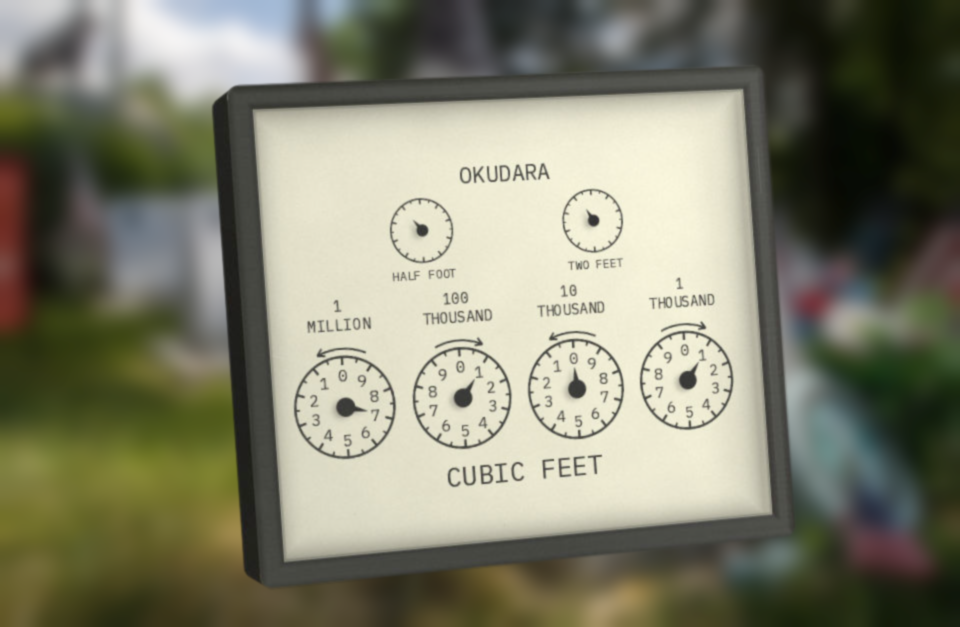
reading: value=710100 unit=ft³
